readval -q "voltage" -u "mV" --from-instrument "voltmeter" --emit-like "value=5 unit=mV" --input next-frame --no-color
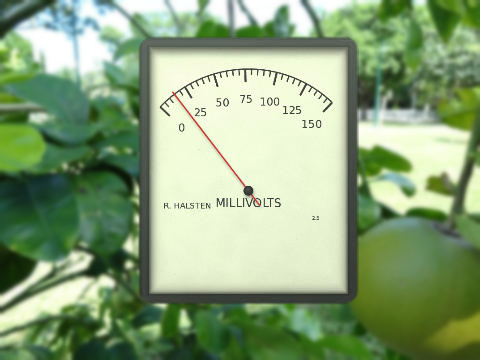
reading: value=15 unit=mV
